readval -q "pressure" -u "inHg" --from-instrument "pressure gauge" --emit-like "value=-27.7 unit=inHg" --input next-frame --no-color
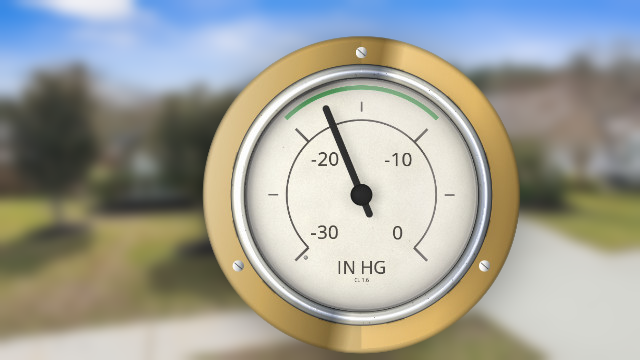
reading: value=-17.5 unit=inHg
